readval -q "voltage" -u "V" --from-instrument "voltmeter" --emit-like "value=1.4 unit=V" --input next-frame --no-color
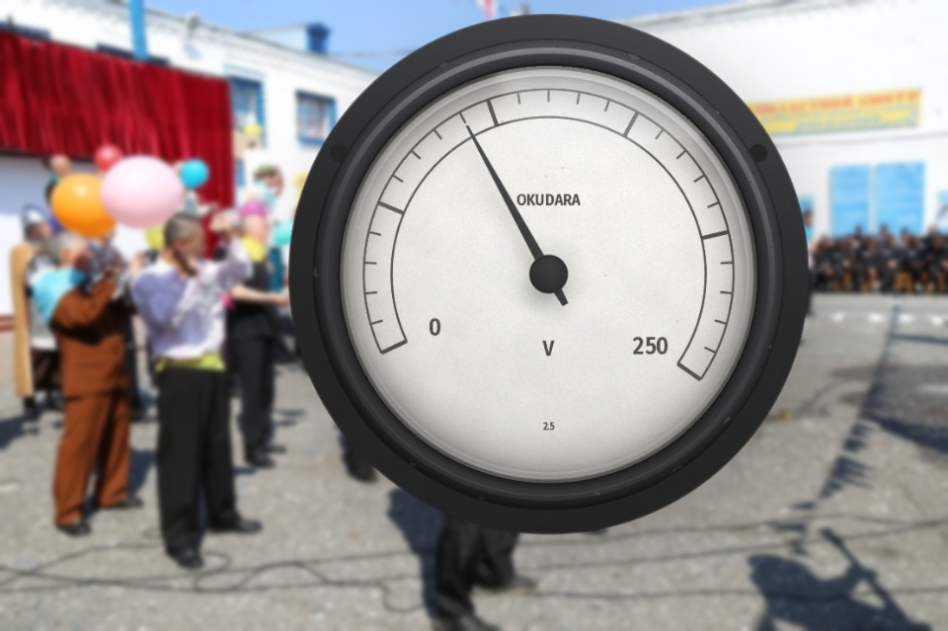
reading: value=90 unit=V
